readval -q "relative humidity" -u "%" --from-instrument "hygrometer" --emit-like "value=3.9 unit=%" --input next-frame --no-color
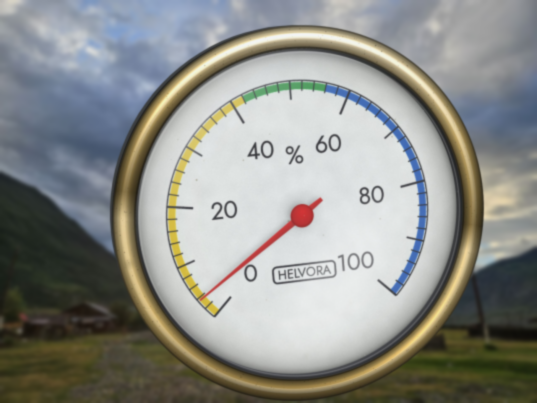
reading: value=4 unit=%
